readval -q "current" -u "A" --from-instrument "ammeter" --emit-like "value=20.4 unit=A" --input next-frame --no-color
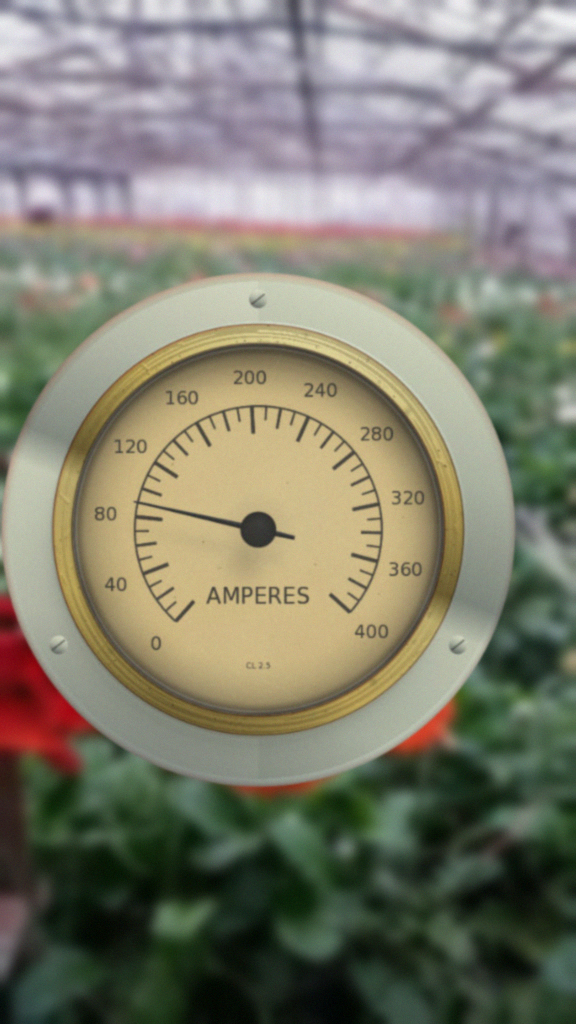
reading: value=90 unit=A
